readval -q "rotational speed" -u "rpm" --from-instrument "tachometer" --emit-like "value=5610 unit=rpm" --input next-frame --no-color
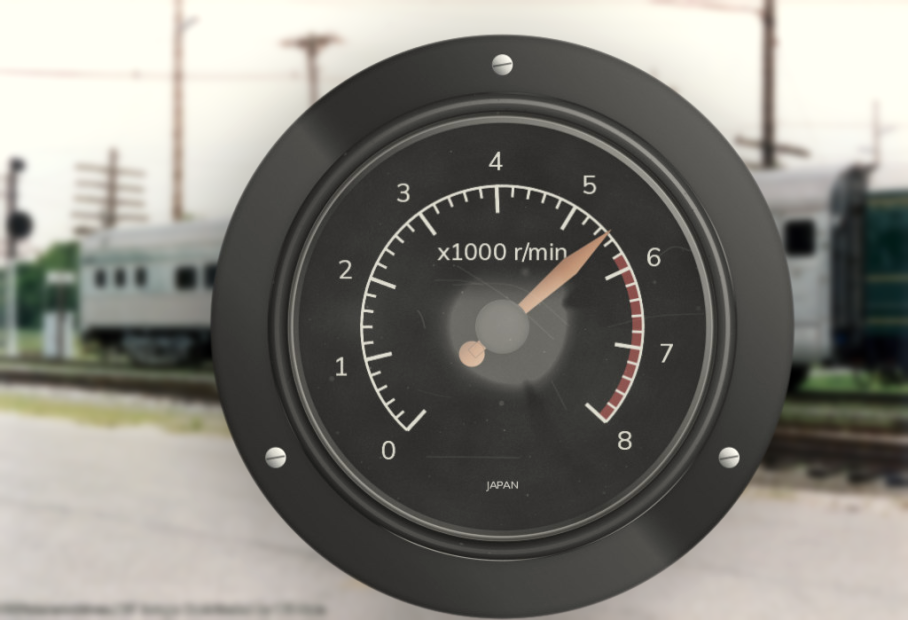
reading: value=5500 unit=rpm
